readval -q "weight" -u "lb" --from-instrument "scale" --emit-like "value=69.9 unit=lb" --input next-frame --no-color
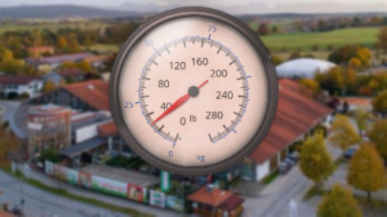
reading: value=30 unit=lb
